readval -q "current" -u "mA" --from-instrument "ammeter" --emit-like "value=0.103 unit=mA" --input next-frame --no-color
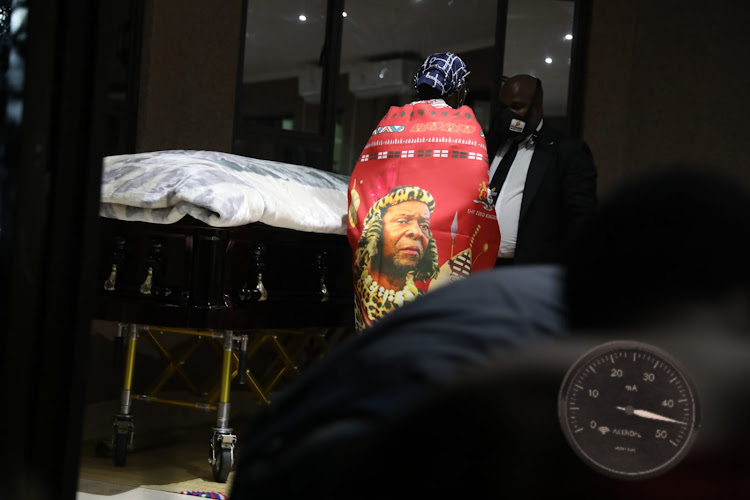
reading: value=45 unit=mA
